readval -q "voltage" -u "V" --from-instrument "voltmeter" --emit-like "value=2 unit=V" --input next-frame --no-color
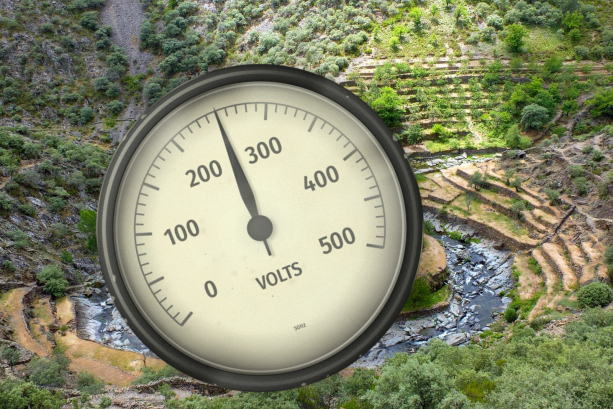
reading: value=250 unit=V
